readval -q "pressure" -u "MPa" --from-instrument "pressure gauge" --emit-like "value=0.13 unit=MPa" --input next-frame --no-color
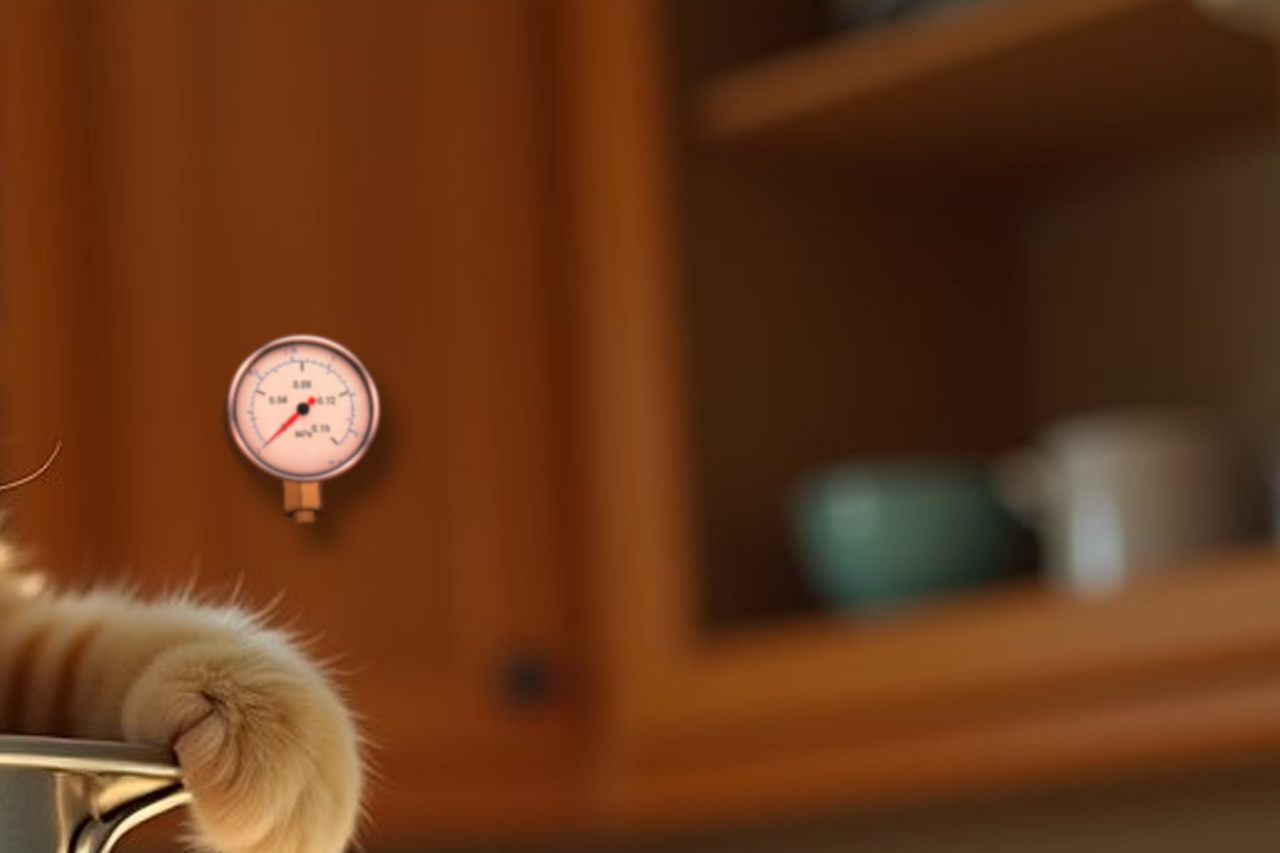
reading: value=0 unit=MPa
